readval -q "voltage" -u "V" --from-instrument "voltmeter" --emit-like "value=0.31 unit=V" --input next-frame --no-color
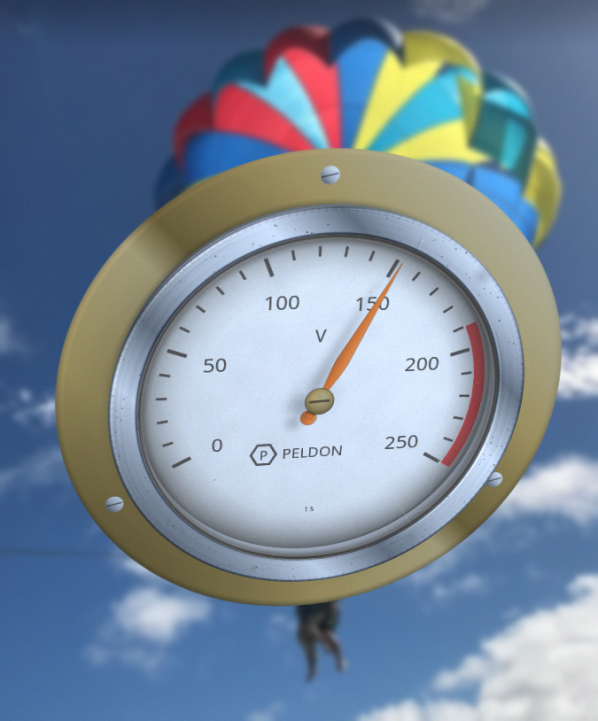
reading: value=150 unit=V
